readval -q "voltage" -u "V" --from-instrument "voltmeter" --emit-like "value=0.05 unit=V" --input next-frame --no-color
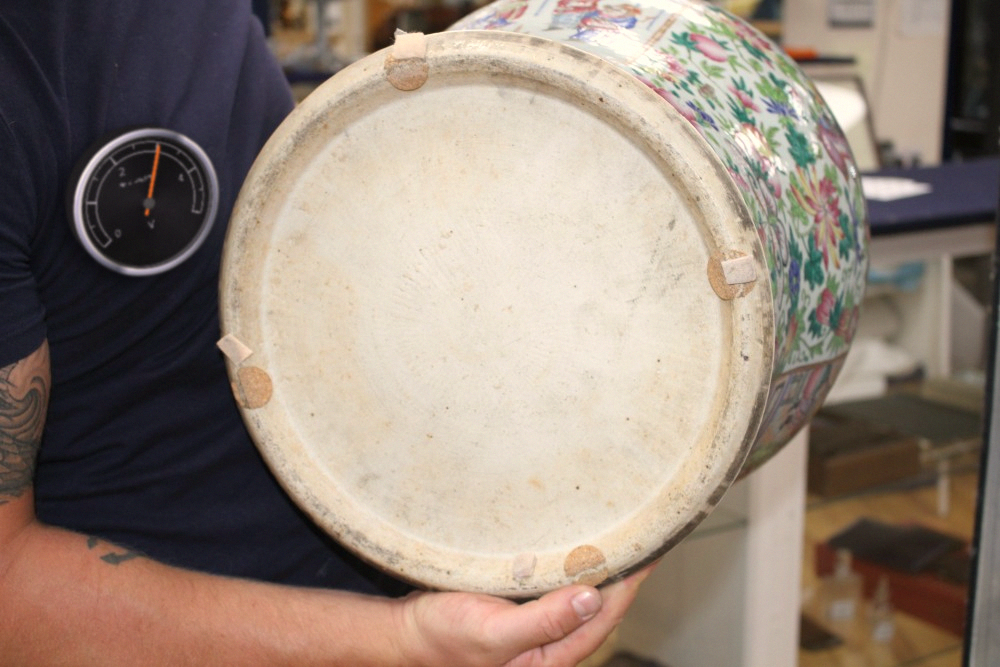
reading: value=3 unit=V
